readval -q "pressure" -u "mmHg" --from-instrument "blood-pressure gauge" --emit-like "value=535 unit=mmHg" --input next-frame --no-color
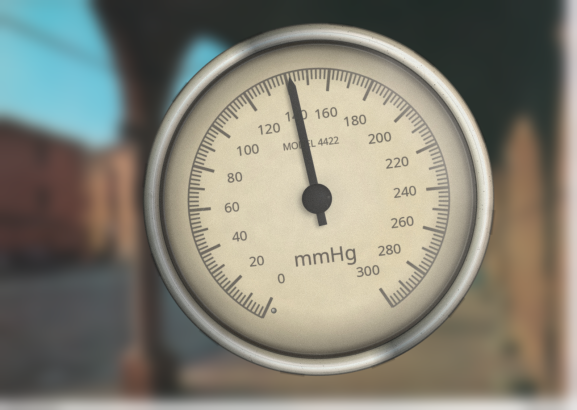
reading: value=142 unit=mmHg
